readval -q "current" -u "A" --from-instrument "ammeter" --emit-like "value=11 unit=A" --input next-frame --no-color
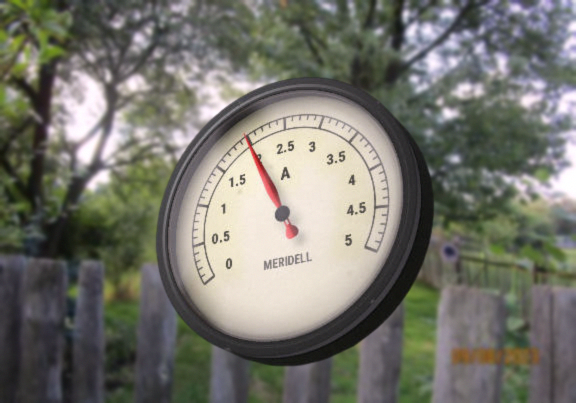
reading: value=2 unit=A
